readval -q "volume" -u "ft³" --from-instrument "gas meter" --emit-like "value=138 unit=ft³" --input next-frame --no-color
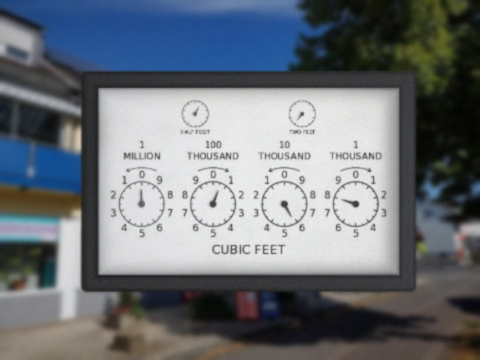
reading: value=5800 unit=ft³
